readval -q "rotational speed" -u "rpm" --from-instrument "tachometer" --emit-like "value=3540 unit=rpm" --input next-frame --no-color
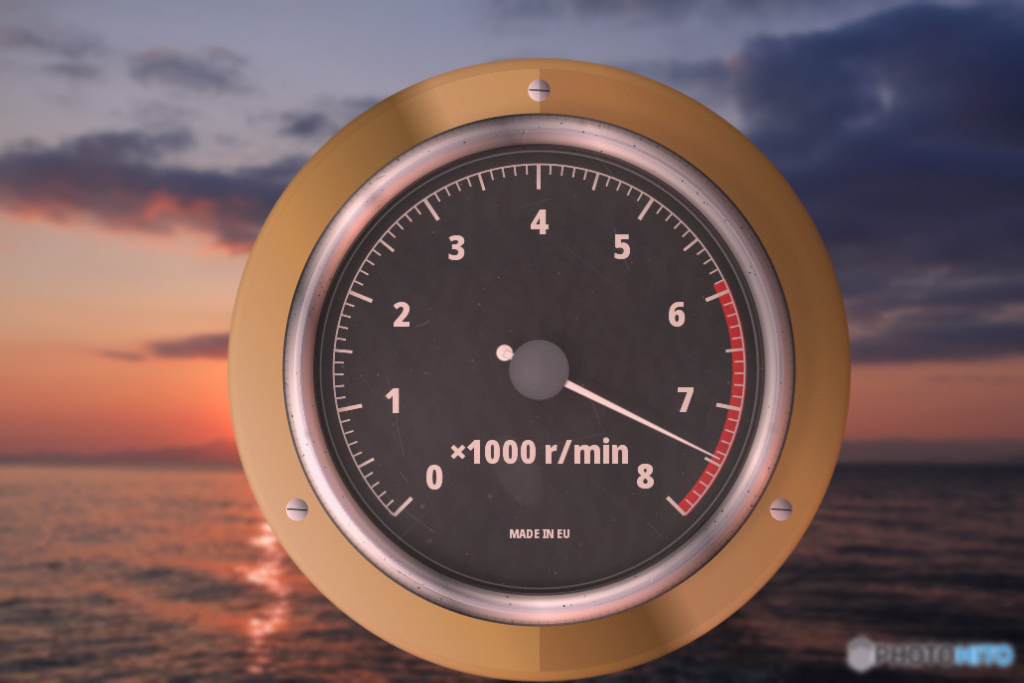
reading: value=7450 unit=rpm
